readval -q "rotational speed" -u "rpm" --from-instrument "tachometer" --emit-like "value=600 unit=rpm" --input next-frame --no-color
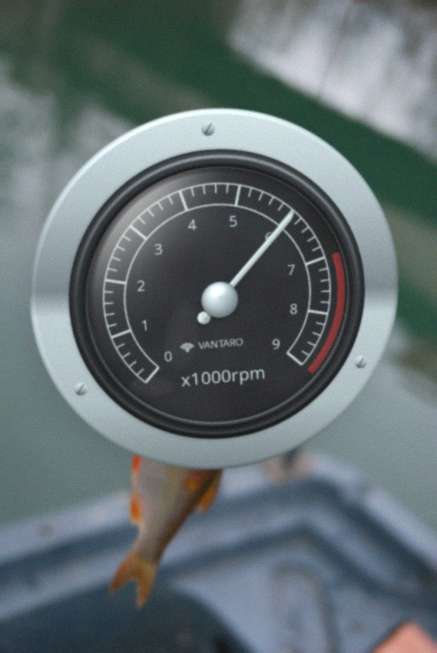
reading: value=6000 unit=rpm
